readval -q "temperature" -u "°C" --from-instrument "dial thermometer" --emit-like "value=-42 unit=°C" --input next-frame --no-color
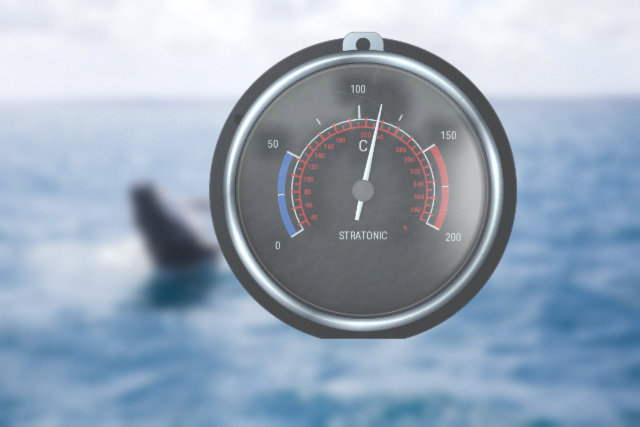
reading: value=112.5 unit=°C
